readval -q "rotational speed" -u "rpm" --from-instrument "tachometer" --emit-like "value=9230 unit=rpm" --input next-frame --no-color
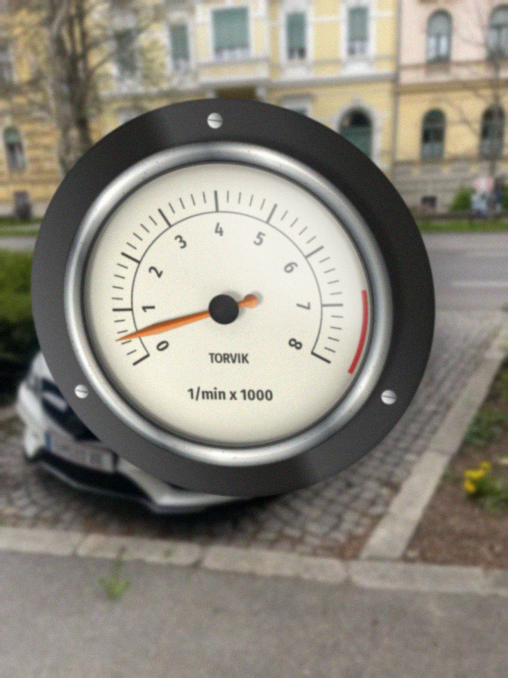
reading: value=500 unit=rpm
